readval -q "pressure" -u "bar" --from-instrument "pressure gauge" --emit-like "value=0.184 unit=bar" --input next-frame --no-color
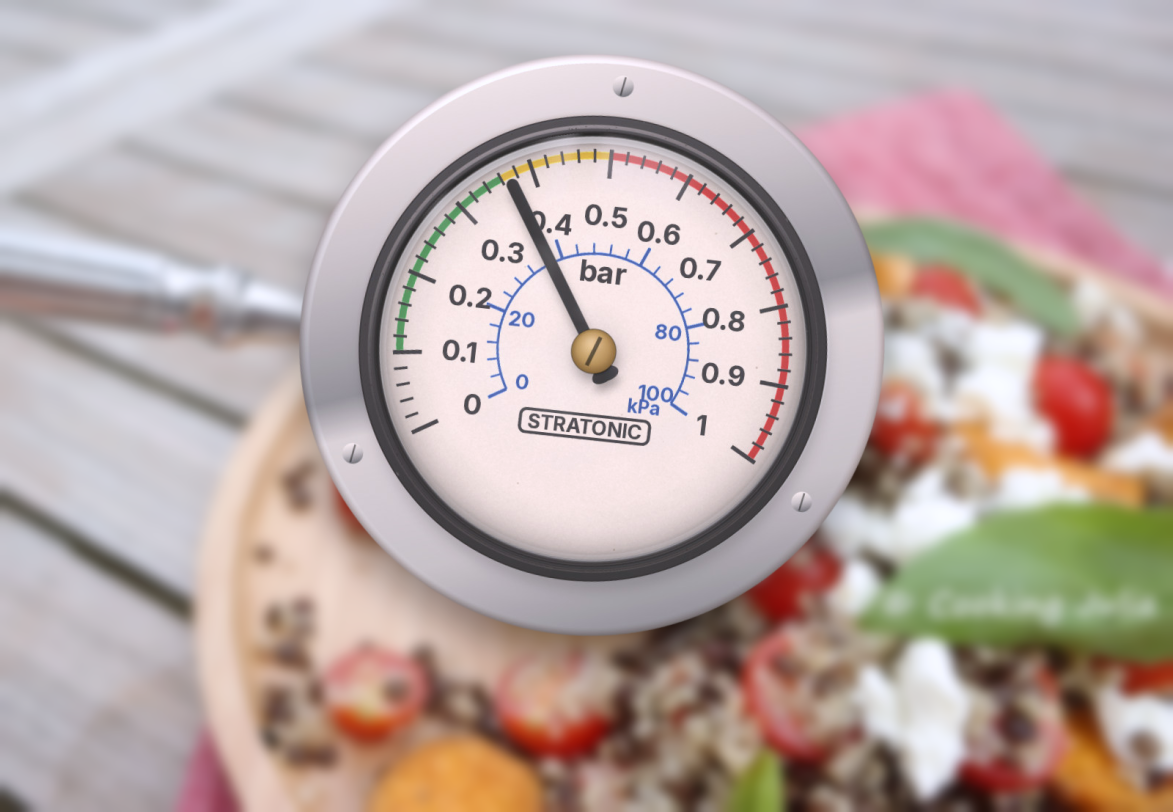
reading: value=0.37 unit=bar
